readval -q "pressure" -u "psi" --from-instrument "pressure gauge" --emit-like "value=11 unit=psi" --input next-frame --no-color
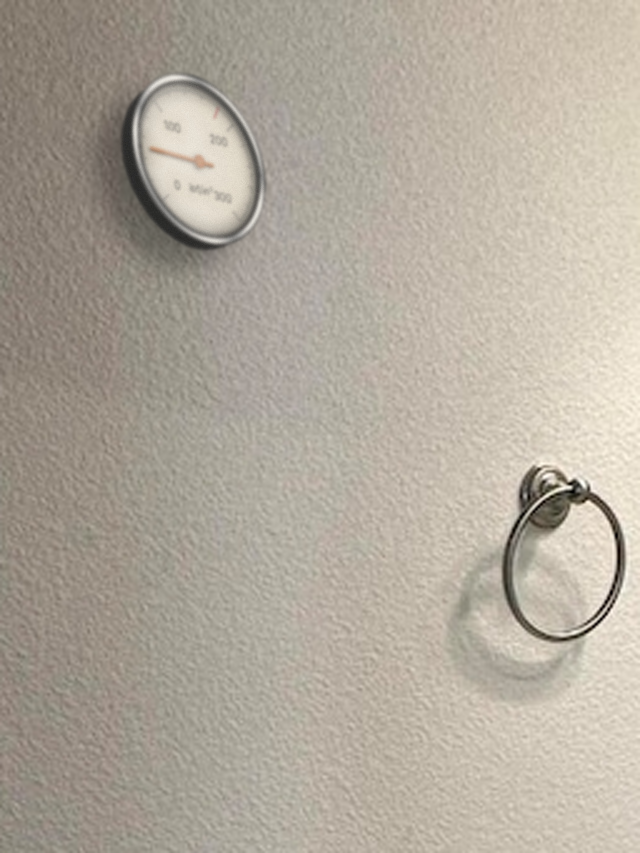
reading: value=50 unit=psi
